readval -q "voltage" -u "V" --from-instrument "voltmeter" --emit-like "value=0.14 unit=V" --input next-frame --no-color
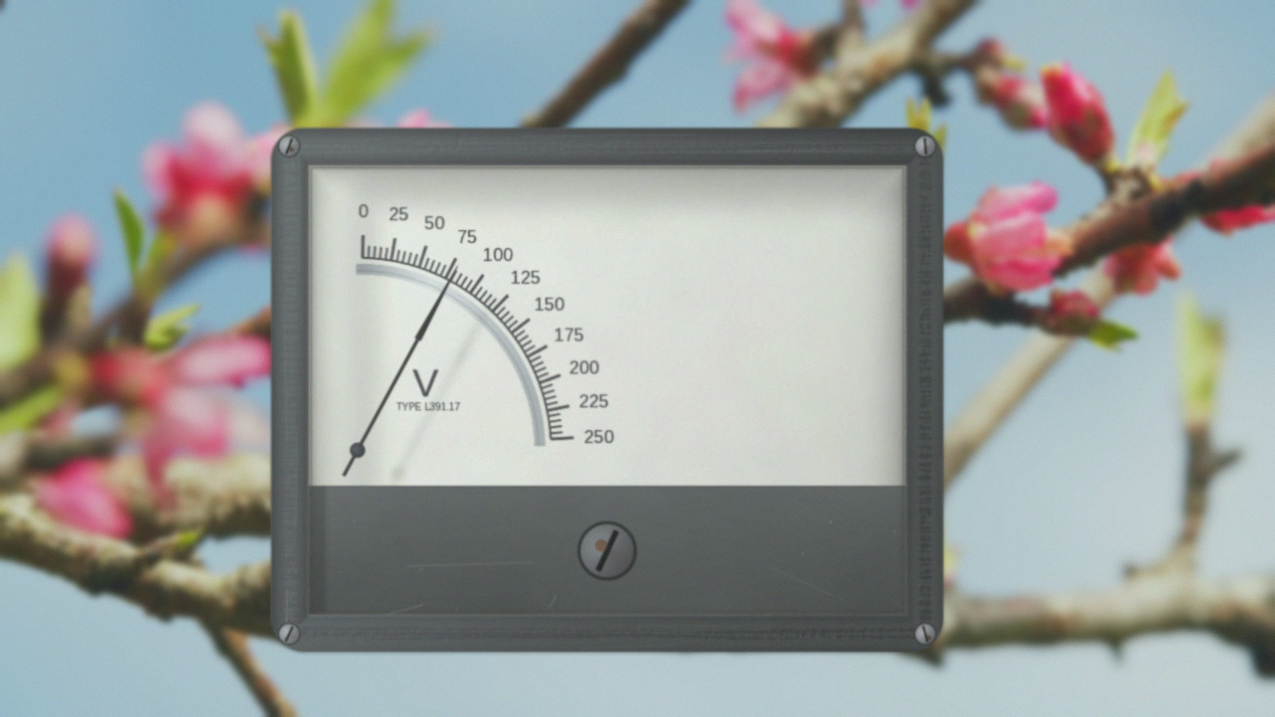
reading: value=80 unit=V
